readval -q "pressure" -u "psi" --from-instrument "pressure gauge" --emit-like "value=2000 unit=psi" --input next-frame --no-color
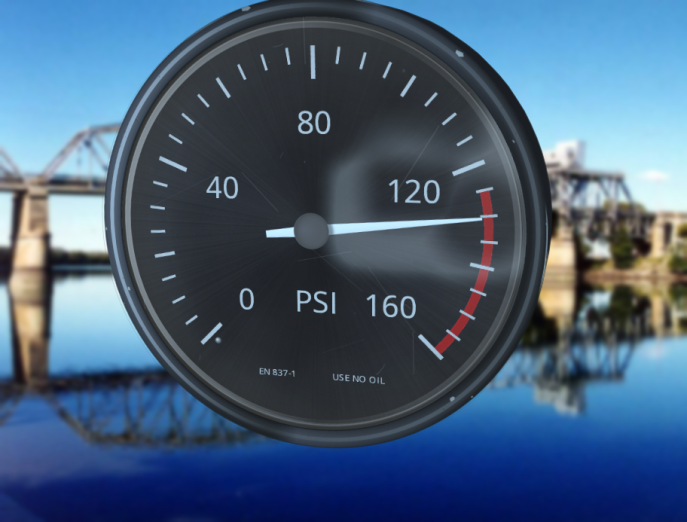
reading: value=130 unit=psi
